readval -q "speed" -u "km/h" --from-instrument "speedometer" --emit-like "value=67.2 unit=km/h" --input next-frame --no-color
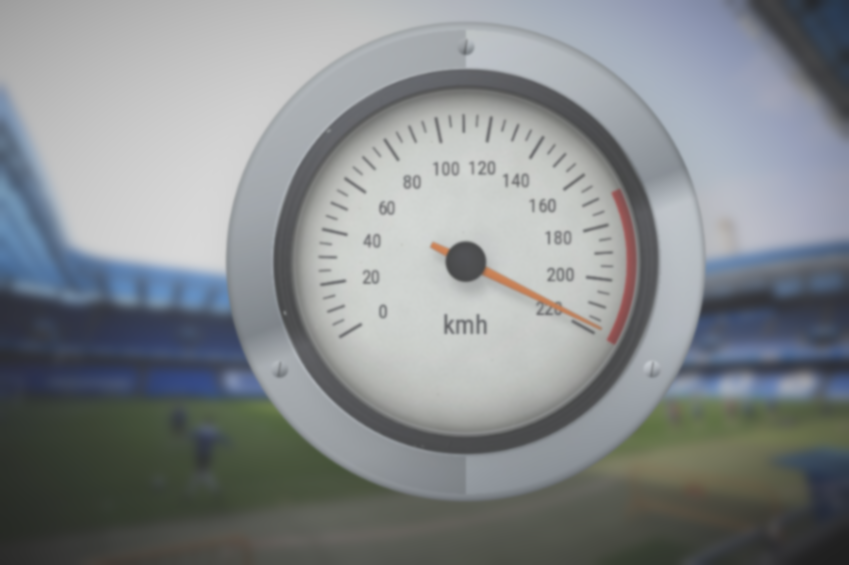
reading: value=217.5 unit=km/h
